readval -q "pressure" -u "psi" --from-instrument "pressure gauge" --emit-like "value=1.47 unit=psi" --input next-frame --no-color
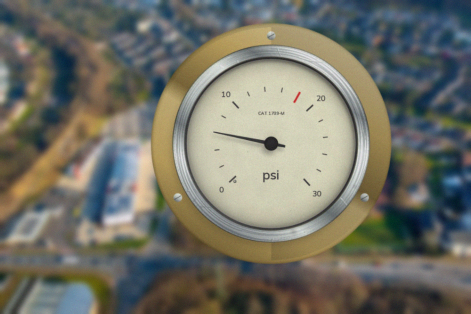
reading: value=6 unit=psi
